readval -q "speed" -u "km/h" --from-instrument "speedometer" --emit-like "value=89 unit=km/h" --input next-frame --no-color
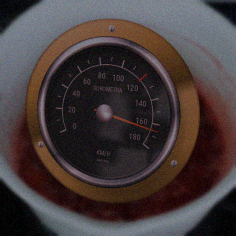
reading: value=165 unit=km/h
